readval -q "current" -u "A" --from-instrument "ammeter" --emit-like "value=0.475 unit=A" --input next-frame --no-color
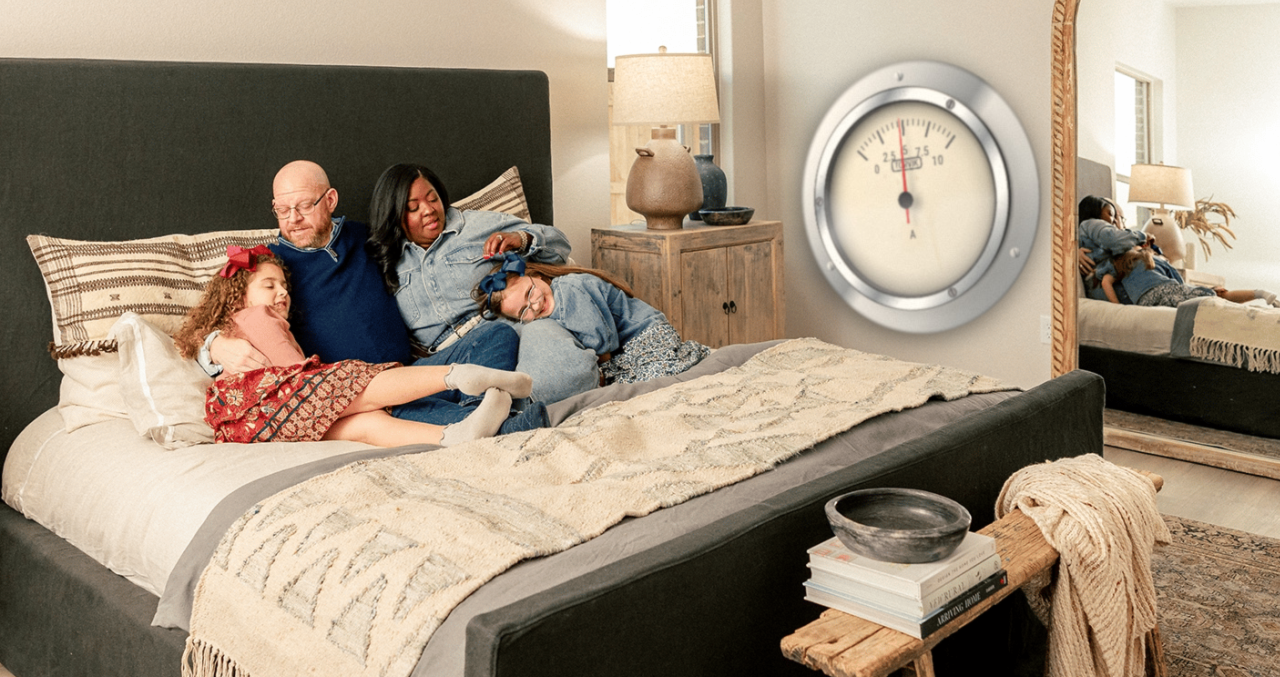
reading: value=5 unit=A
